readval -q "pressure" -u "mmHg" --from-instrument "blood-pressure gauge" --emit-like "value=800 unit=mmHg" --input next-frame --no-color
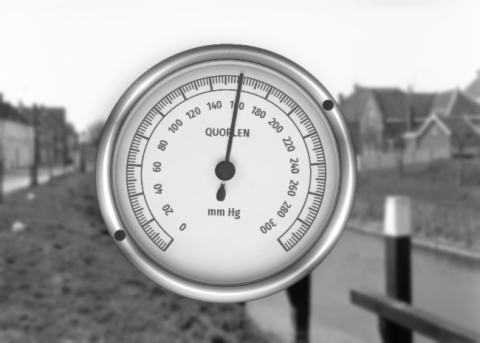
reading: value=160 unit=mmHg
